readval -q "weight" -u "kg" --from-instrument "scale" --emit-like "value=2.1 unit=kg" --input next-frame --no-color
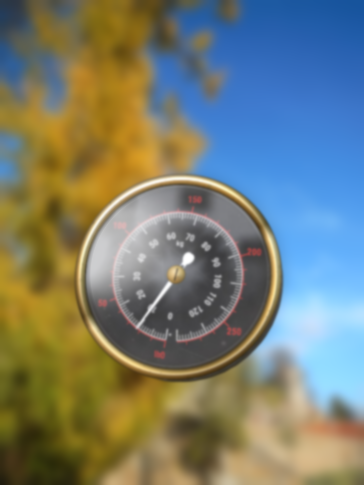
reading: value=10 unit=kg
